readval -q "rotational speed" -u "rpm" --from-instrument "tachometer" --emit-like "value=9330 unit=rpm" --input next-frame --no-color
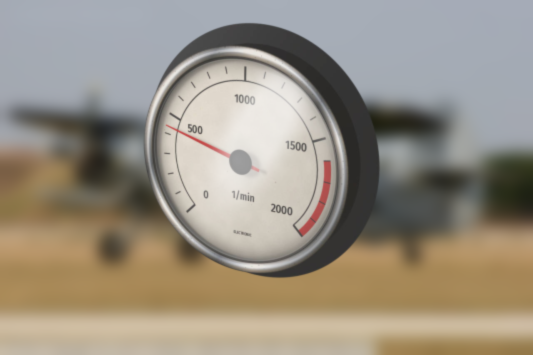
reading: value=450 unit=rpm
